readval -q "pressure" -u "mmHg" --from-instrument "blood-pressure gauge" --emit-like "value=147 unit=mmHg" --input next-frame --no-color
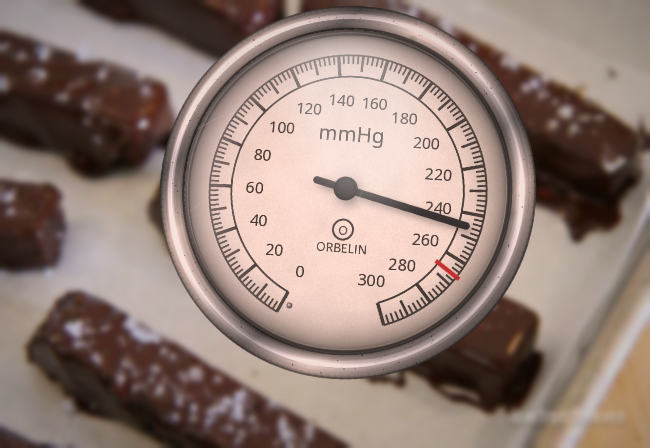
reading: value=246 unit=mmHg
